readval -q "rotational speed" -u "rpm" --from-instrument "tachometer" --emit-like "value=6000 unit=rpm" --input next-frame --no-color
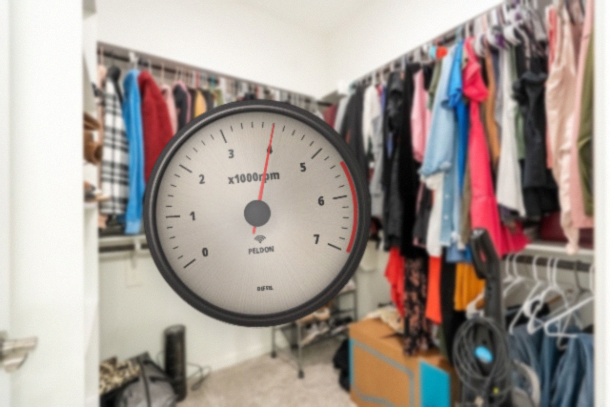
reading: value=4000 unit=rpm
